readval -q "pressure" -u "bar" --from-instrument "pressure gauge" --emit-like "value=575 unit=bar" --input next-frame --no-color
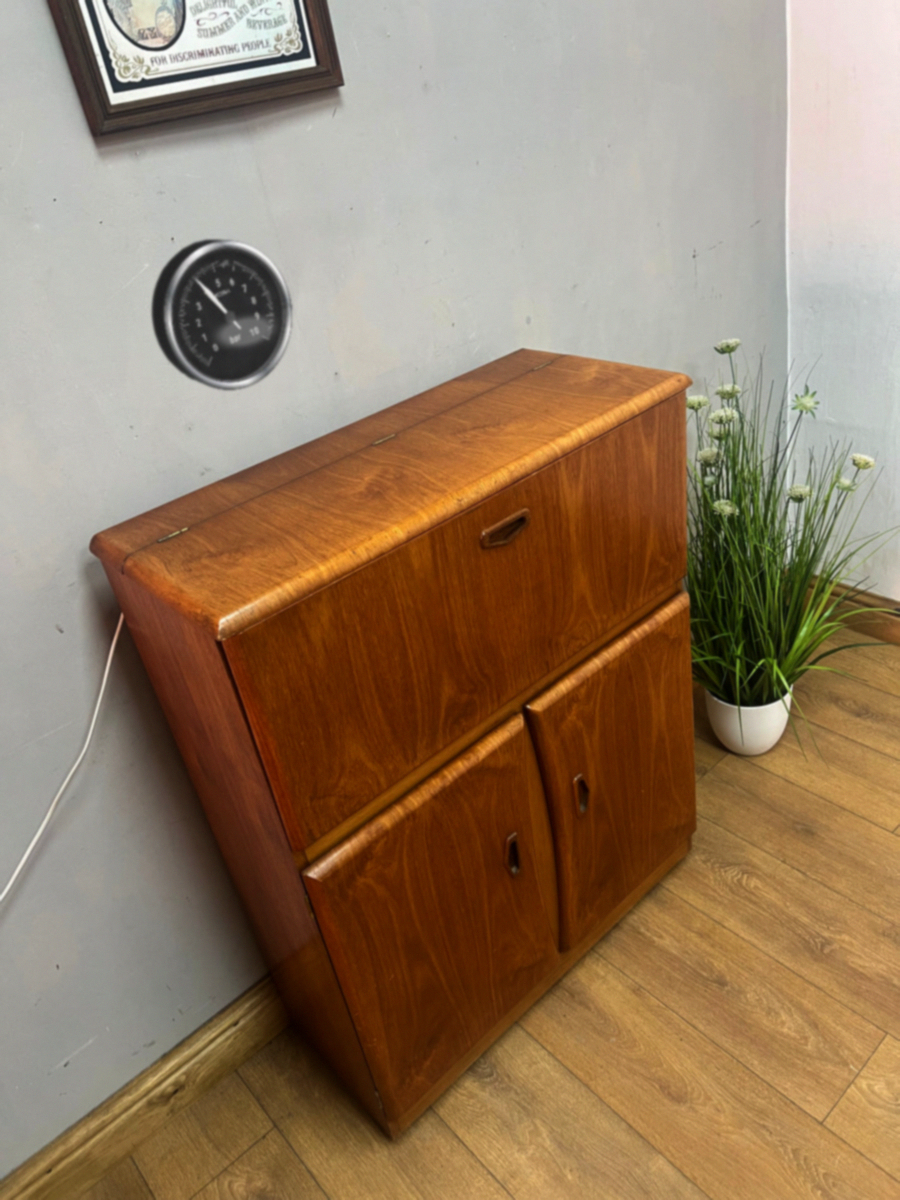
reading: value=4 unit=bar
